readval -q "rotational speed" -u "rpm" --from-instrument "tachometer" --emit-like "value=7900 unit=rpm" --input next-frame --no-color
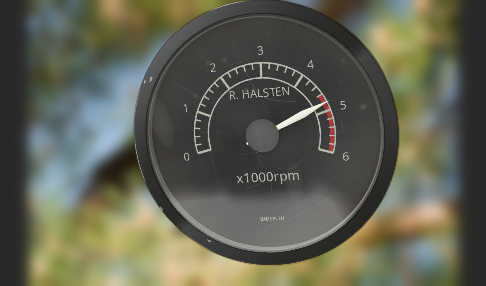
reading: value=4800 unit=rpm
